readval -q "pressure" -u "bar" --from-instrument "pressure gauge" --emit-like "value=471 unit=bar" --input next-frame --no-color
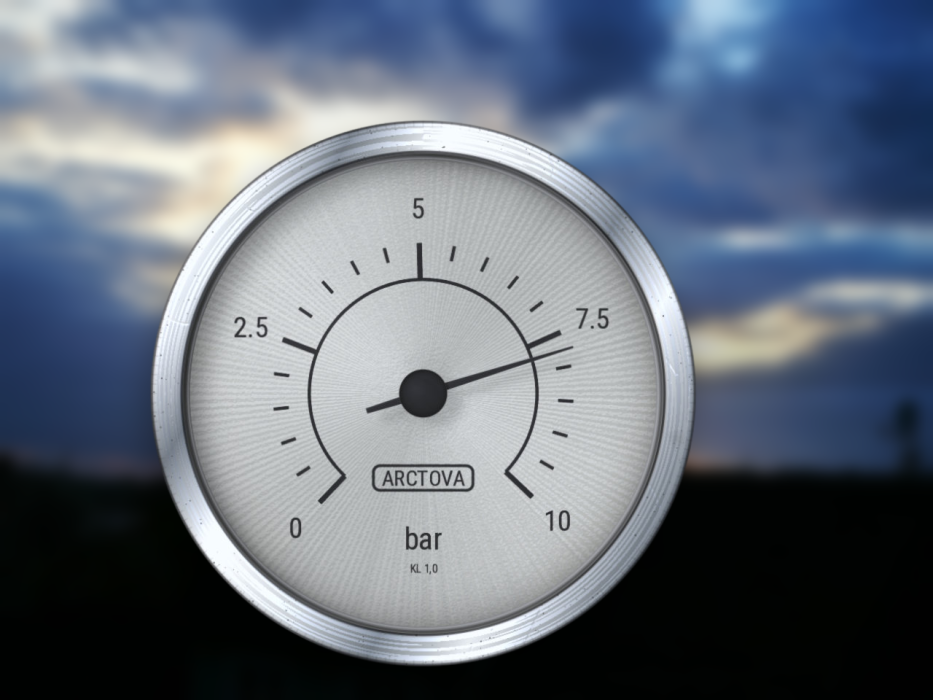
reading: value=7.75 unit=bar
